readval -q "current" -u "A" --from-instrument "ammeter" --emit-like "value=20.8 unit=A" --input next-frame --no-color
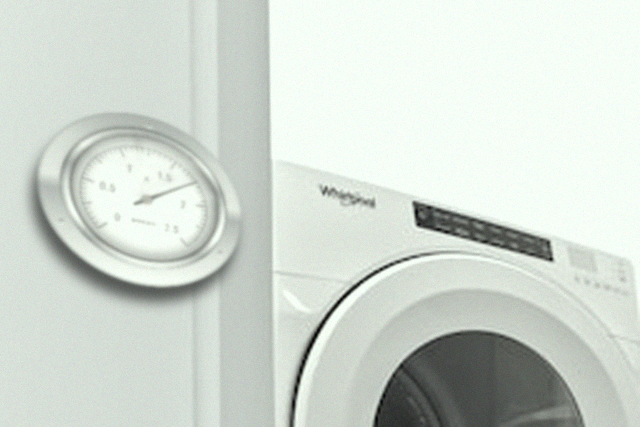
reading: value=1.75 unit=A
